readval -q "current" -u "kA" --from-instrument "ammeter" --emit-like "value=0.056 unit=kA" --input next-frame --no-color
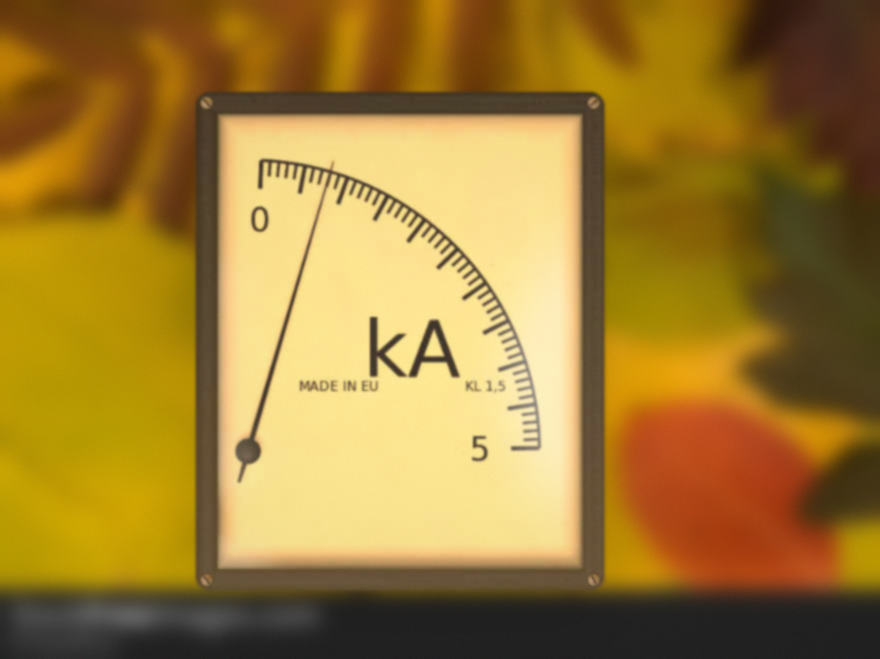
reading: value=0.8 unit=kA
